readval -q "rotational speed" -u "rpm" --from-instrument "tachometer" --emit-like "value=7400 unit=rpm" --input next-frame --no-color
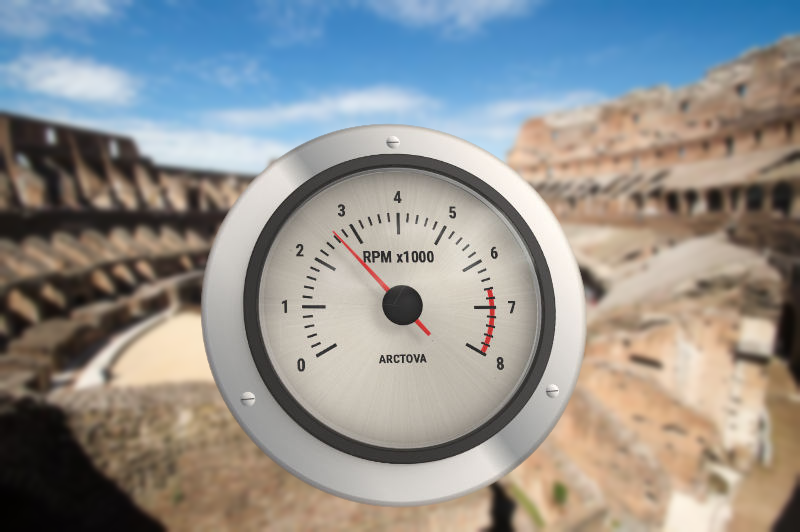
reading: value=2600 unit=rpm
